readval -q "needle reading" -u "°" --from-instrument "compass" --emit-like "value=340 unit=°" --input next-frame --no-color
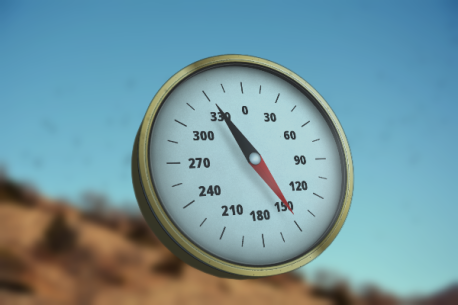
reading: value=150 unit=°
